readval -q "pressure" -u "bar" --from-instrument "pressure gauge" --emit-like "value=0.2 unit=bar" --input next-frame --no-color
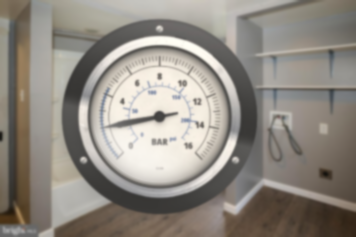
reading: value=2 unit=bar
